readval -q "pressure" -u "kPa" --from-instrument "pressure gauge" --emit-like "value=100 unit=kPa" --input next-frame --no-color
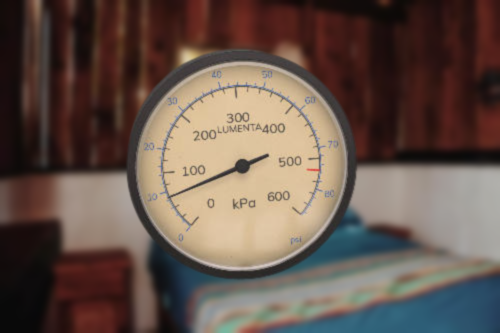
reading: value=60 unit=kPa
